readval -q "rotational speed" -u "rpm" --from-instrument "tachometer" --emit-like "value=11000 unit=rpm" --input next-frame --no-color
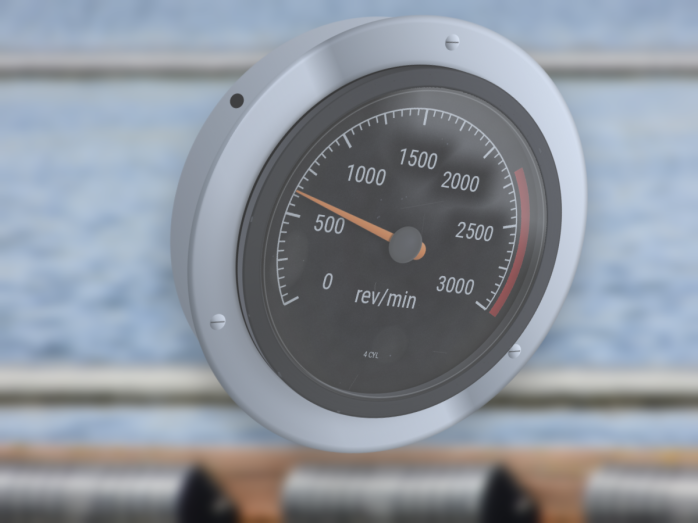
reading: value=625 unit=rpm
